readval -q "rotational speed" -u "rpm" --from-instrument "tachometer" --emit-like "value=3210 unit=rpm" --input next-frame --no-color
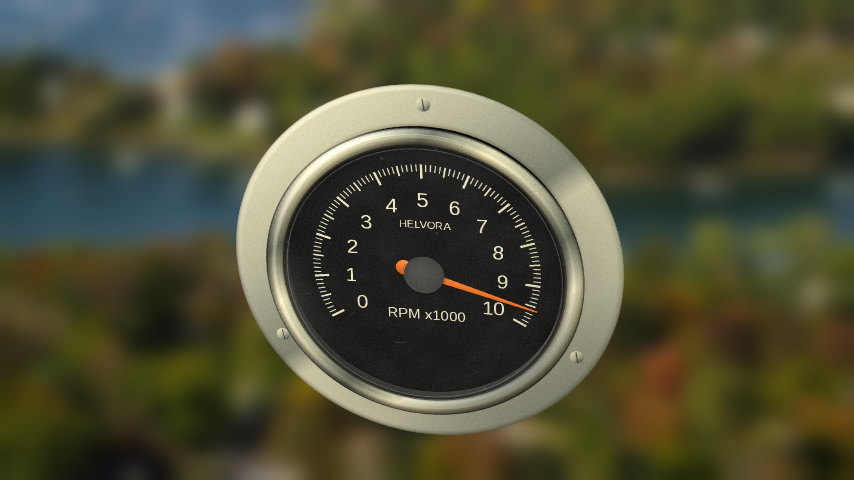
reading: value=9500 unit=rpm
